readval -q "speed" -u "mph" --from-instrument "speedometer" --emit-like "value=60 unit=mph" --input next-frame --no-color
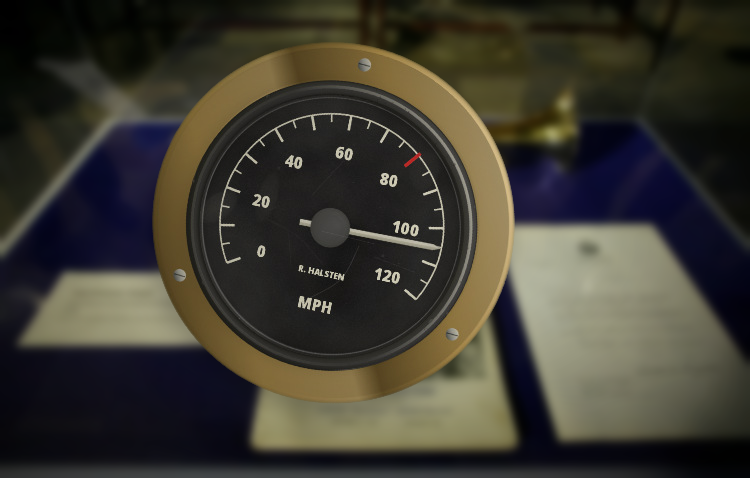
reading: value=105 unit=mph
